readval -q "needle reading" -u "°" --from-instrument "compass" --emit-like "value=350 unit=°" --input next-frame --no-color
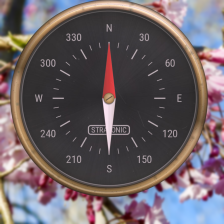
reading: value=0 unit=°
